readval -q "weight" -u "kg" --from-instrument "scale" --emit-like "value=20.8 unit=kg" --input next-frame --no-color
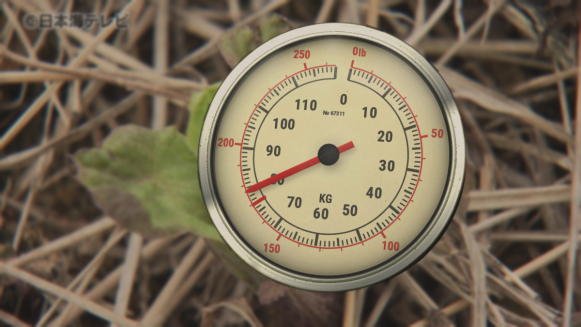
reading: value=80 unit=kg
